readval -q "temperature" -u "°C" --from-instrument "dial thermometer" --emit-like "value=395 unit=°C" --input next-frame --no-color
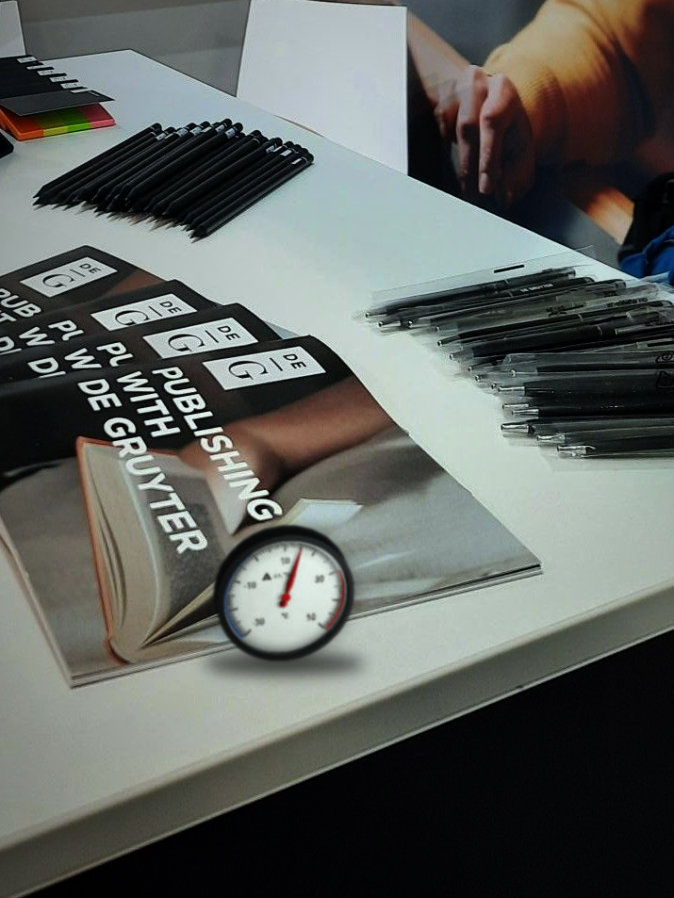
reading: value=15 unit=°C
